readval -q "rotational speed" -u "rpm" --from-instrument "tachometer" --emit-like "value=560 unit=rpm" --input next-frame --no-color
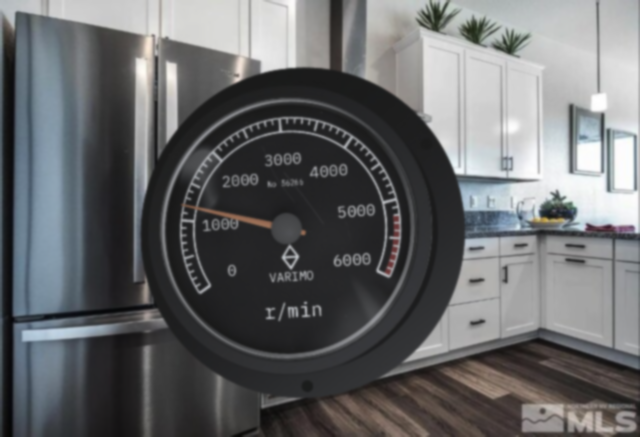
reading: value=1200 unit=rpm
